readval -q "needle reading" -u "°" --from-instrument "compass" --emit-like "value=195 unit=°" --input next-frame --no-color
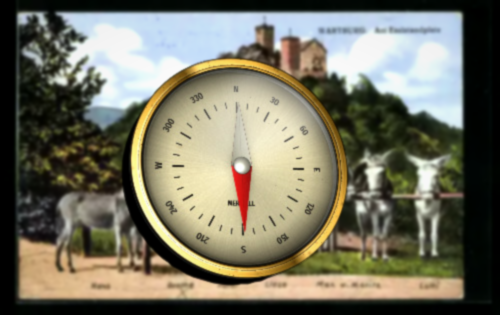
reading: value=180 unit=°
